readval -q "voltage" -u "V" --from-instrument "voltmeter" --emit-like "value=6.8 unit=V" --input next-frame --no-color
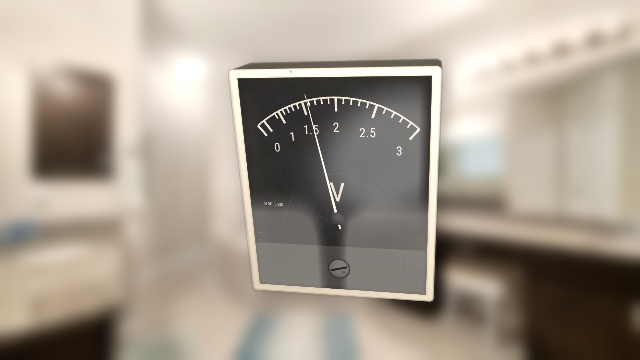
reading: value=1.6 unit=V
